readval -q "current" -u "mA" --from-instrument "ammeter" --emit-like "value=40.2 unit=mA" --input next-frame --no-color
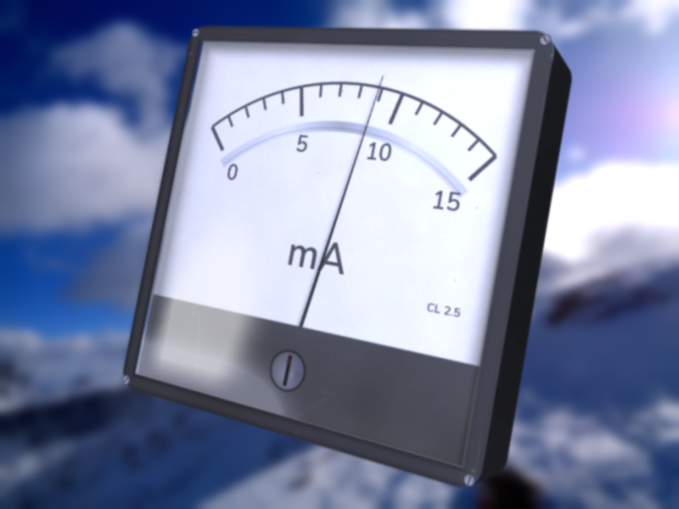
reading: value=9 unit=mA
